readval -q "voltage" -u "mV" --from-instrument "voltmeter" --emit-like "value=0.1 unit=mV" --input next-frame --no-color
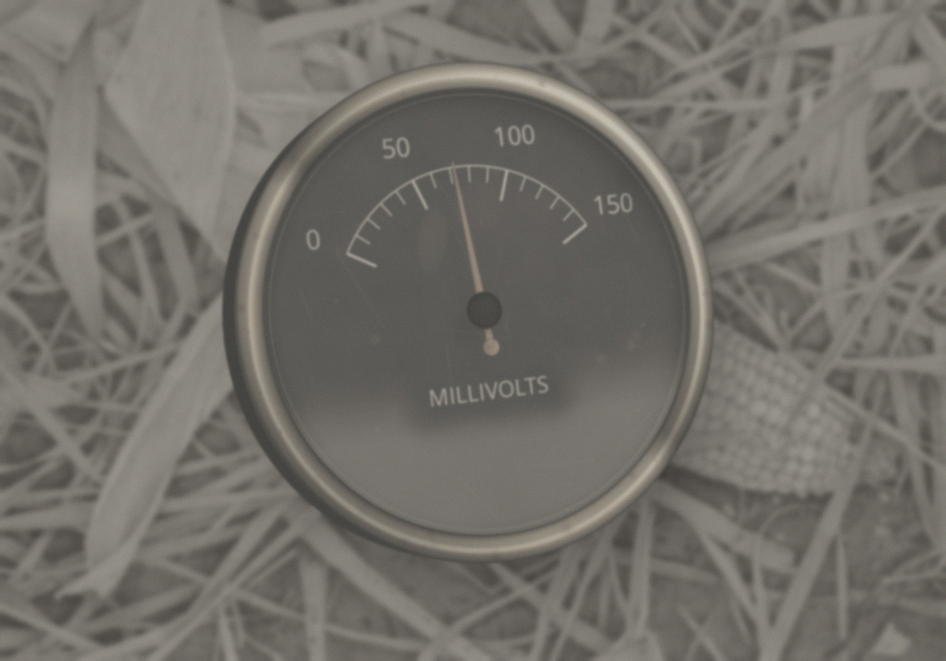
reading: value=70 unit=mV
